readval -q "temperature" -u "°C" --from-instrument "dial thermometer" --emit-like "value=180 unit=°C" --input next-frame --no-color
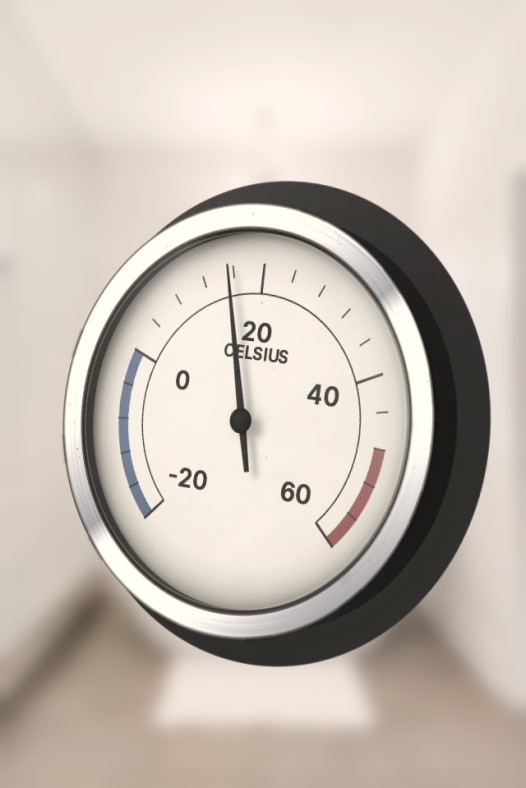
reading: value=16 unit=°C
